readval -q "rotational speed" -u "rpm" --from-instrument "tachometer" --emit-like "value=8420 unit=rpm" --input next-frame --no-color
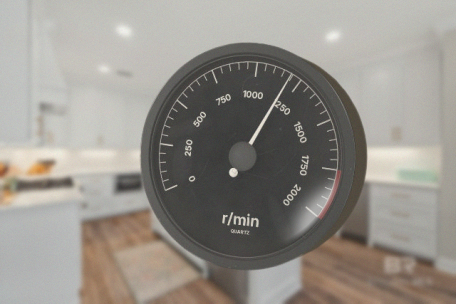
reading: value=1200 unit=rpm
